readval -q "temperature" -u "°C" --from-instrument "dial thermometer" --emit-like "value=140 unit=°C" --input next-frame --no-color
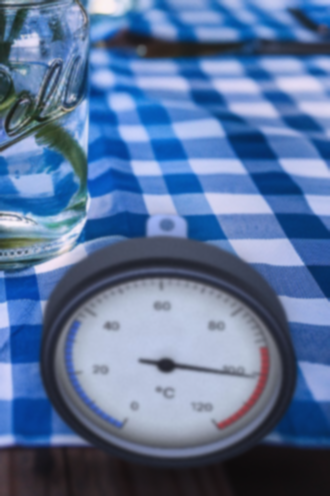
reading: value=100 unit=°C
